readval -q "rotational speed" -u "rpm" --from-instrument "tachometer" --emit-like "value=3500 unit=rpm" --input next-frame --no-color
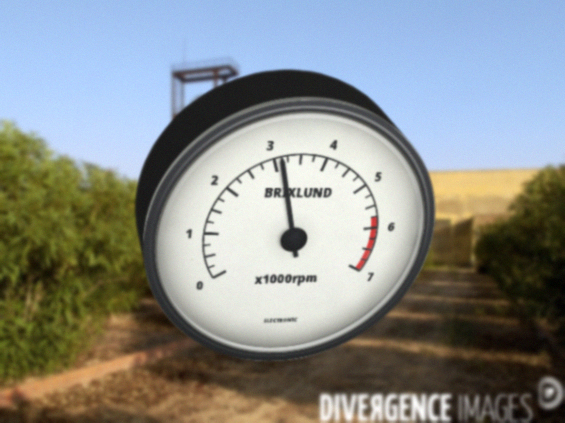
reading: value=3125 unit=rpm
